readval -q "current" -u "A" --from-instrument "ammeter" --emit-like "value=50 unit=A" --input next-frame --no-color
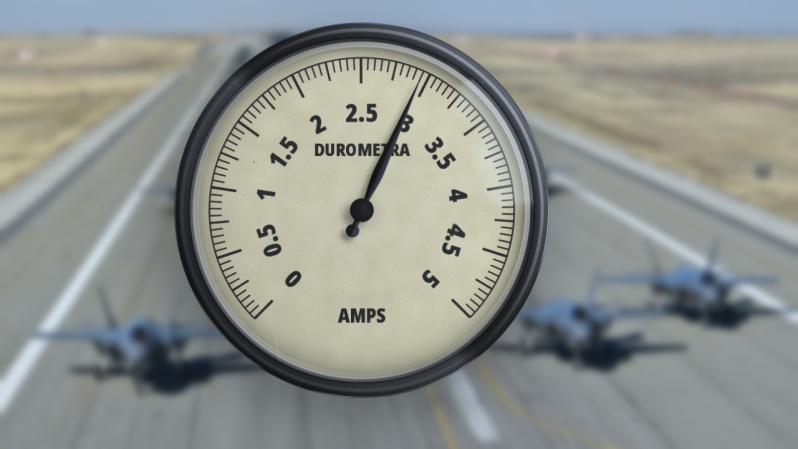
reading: value=2.95 unit=A
